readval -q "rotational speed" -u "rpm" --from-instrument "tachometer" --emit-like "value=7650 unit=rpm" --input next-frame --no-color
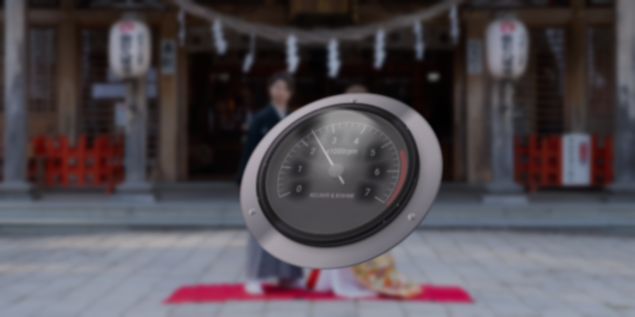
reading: value=2400 unit=rpm
